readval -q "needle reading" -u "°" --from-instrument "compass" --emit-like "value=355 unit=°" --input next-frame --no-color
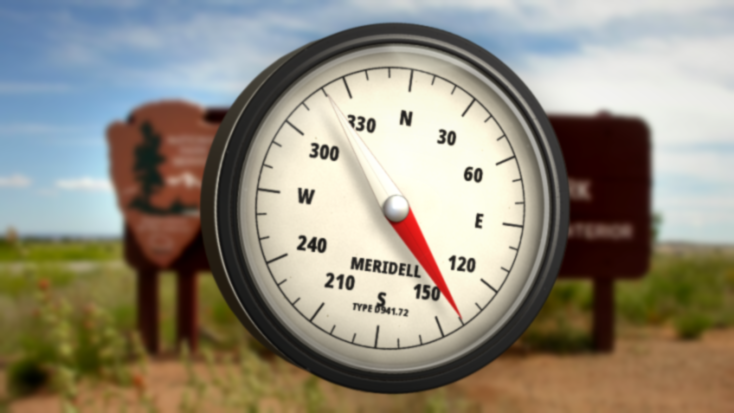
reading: value=140 unit=°
